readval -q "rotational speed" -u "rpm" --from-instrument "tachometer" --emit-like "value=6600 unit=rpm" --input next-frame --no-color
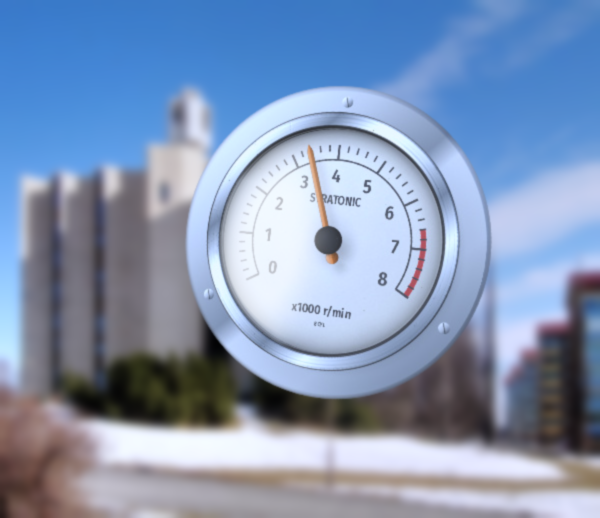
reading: value=3400 unit=rpm
